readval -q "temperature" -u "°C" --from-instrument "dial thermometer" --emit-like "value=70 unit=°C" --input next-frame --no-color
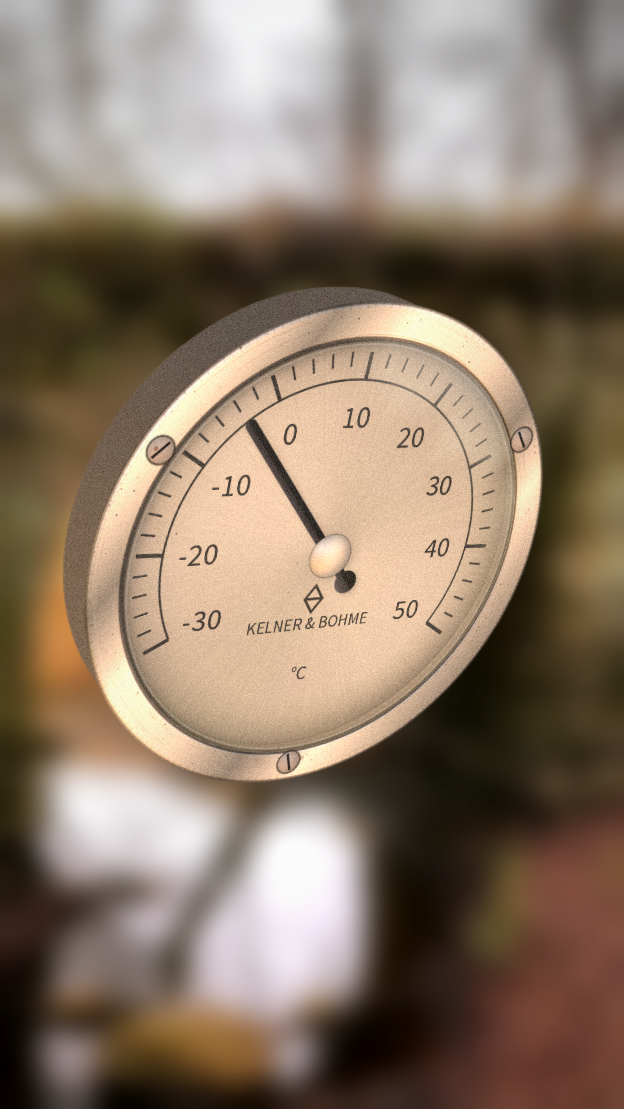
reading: value=-4 unit=°C
